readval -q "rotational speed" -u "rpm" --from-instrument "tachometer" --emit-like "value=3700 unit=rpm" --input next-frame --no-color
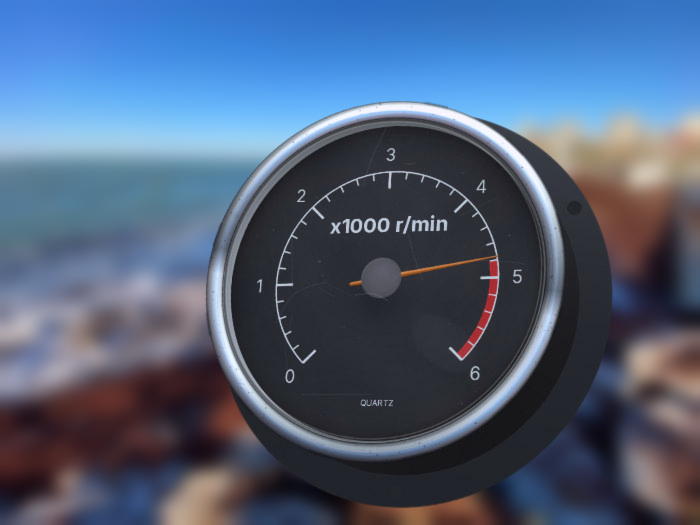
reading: value=4800 unit=rpm
